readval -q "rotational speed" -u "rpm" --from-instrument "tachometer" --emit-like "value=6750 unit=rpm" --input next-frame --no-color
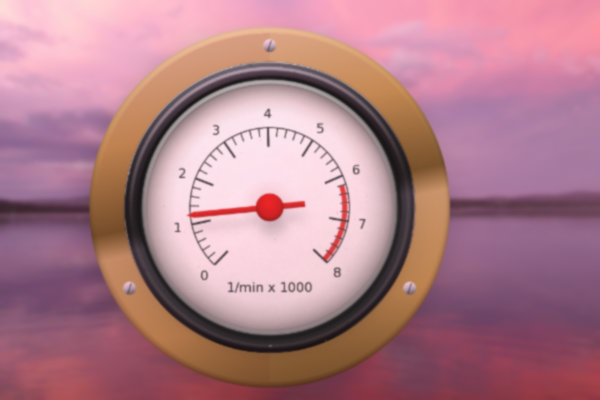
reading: value=1200 unit=rpm
